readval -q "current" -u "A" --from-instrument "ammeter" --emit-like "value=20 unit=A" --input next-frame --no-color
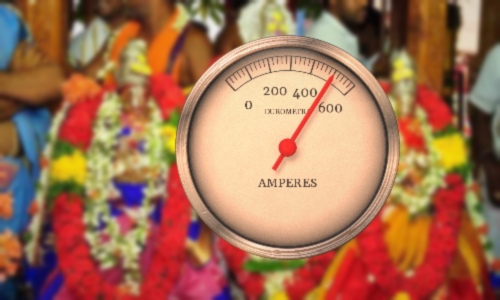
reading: value=500 unit=A
